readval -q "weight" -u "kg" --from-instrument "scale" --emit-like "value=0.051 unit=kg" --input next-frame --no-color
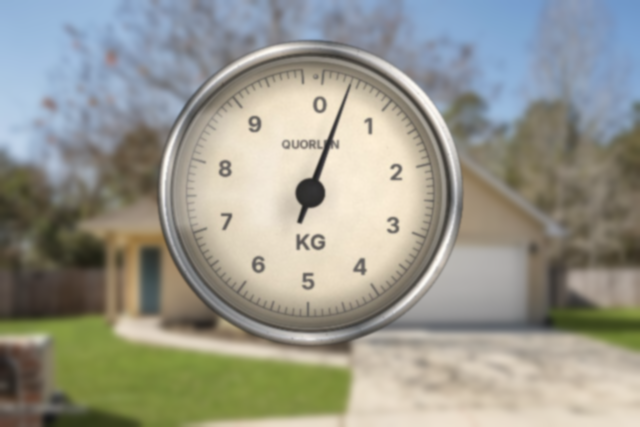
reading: value=0.4 unit=kg
